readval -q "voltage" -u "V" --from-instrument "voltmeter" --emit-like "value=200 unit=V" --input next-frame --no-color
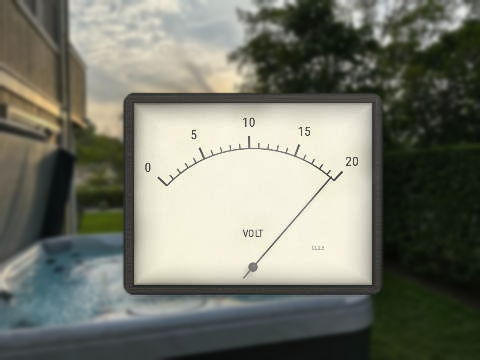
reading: value=19.5 unit=V
